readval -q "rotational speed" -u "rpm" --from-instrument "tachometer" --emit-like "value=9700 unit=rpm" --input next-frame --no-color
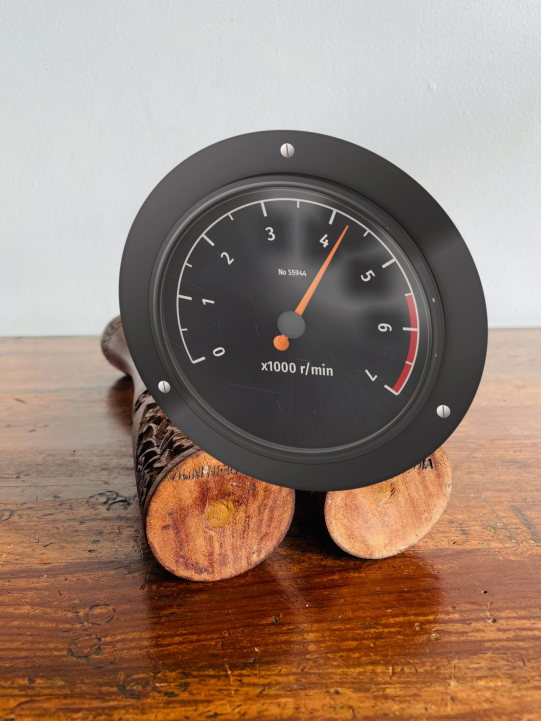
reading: value=4250 unit=rpm
